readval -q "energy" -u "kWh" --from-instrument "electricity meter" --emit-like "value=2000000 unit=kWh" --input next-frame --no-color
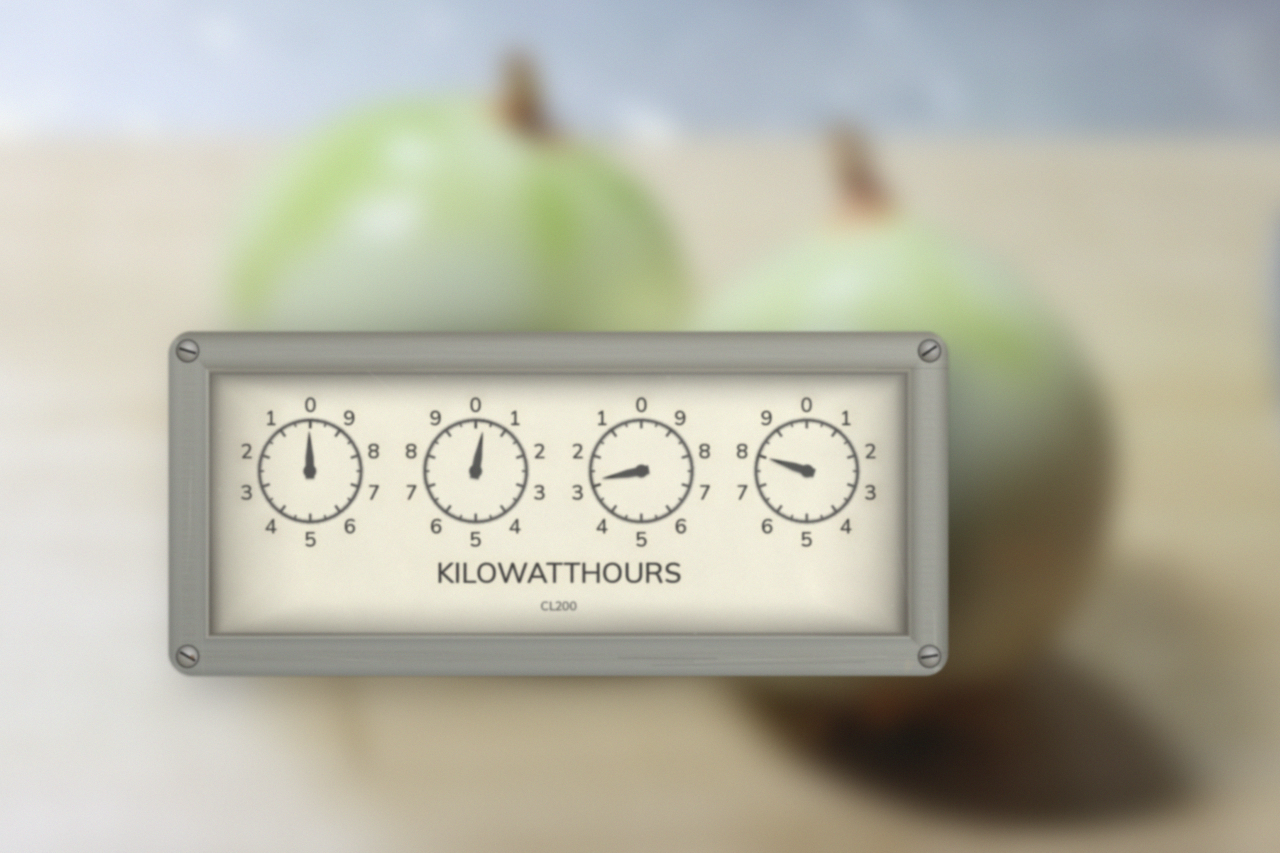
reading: value=28 unit=kWh
